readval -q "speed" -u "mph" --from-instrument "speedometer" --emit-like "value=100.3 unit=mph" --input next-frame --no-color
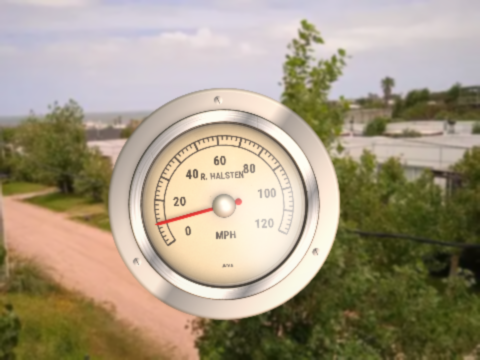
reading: value=10 unit=mph
